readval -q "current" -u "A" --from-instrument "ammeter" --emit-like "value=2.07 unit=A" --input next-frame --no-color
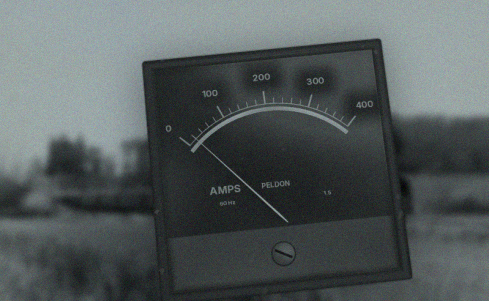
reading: value=20 unit=A
